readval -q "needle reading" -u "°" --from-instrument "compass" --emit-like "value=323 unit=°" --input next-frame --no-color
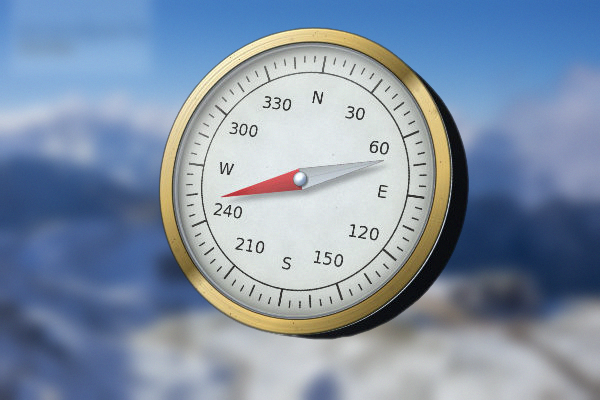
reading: value=250 unit=°
